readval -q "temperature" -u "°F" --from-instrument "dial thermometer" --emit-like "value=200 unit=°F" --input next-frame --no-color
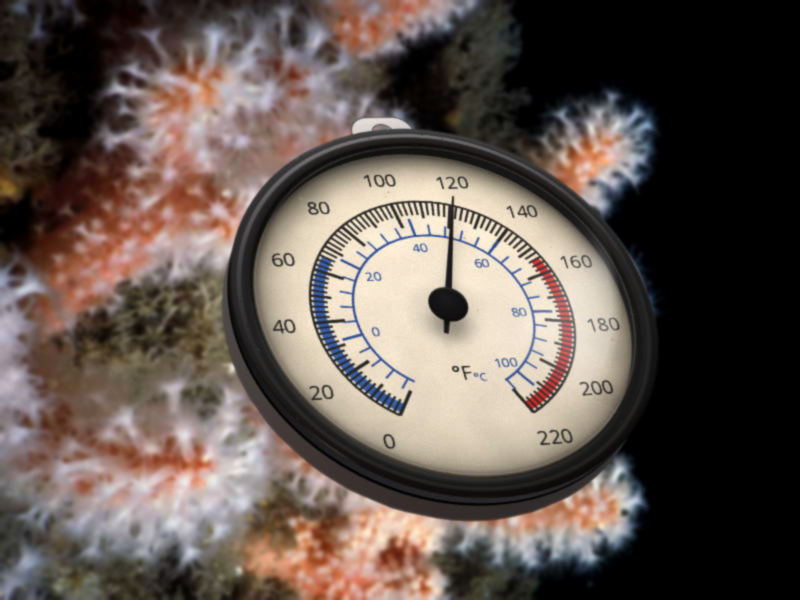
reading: value=120 unit=°F
